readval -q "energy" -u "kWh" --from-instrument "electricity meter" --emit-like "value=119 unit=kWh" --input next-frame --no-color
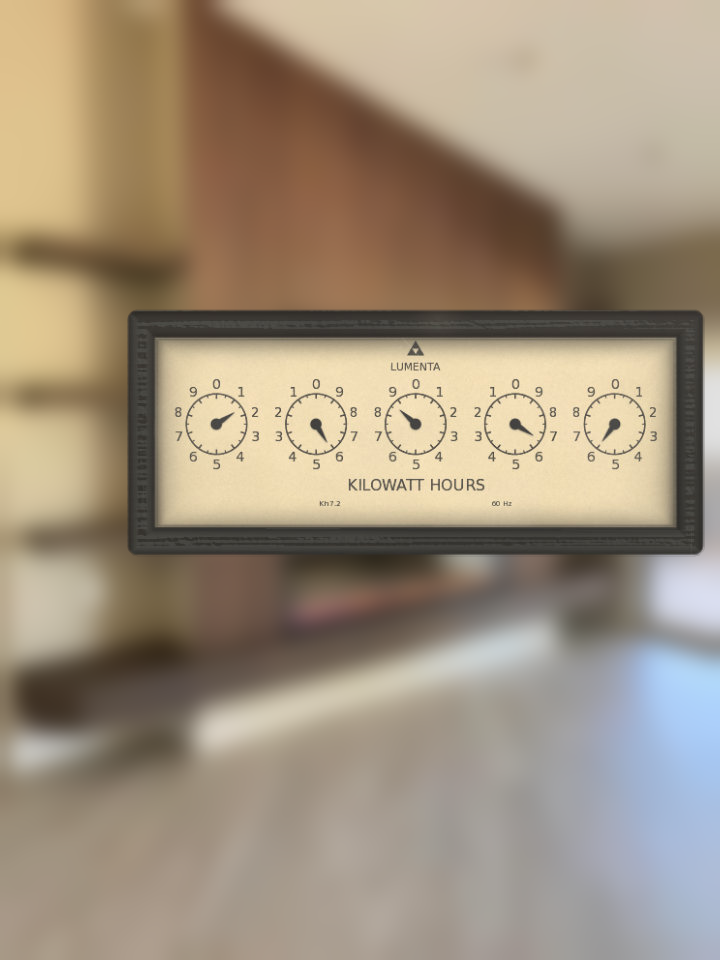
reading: value=15866 unit=kWh
